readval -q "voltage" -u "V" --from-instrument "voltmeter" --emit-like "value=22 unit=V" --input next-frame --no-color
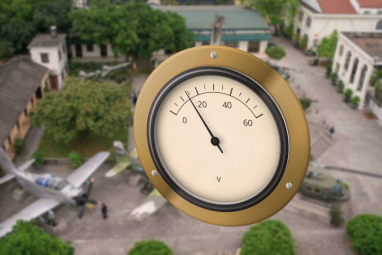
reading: value=15 unit=V
